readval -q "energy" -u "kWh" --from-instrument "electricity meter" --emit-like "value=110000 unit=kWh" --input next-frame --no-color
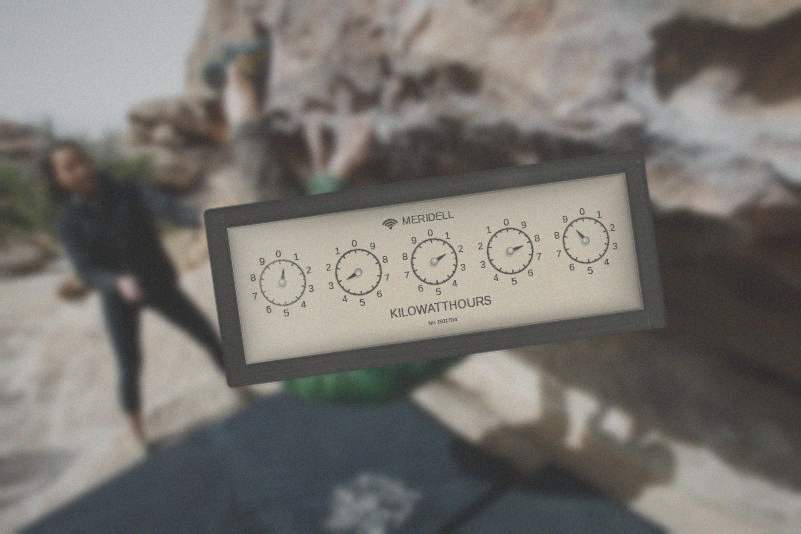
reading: value=3179 unit=kWh
